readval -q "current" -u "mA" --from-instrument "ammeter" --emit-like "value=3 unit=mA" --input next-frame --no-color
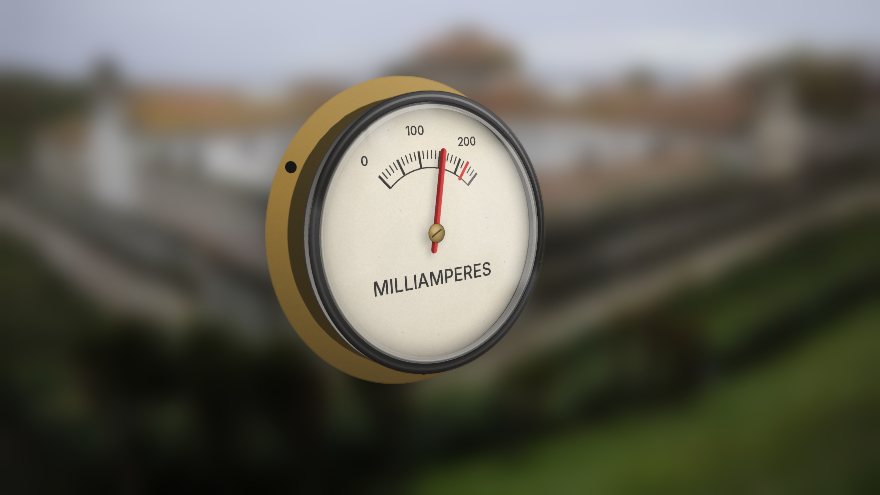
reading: value=150 unit=mA
